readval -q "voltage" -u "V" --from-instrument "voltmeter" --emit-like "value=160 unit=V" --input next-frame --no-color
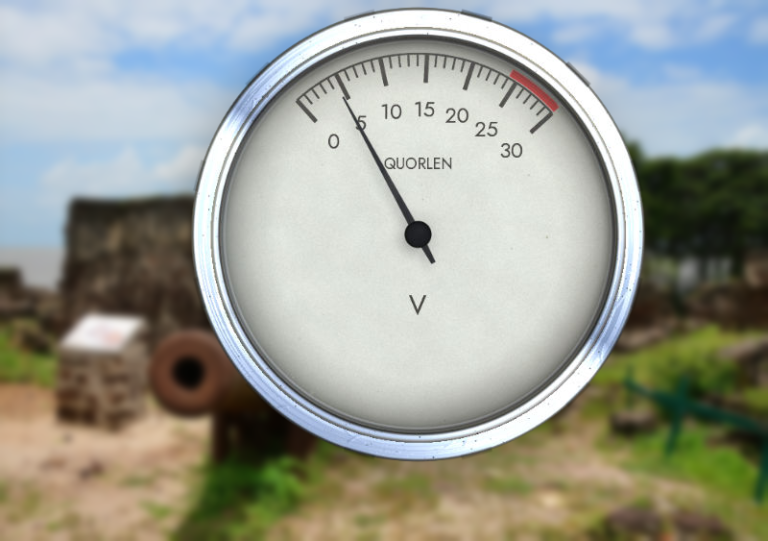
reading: value=4.5 unit=V
